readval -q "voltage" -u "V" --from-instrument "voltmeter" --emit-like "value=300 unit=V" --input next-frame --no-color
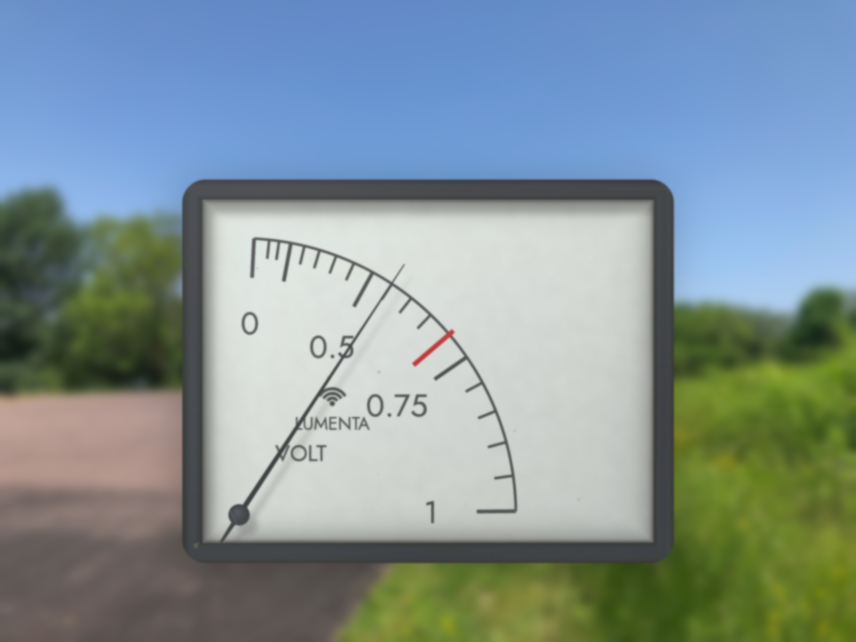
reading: value=0.55 unit=V
